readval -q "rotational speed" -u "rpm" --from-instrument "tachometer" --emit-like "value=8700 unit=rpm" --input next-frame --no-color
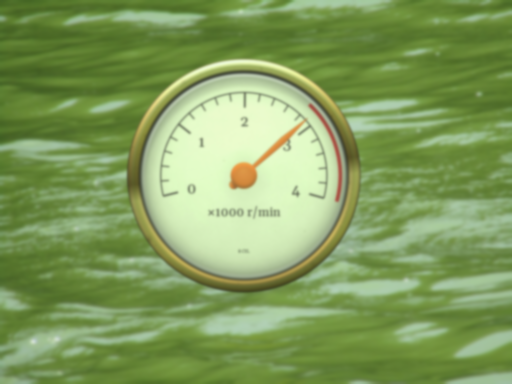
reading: value=2900 unit=rpm
